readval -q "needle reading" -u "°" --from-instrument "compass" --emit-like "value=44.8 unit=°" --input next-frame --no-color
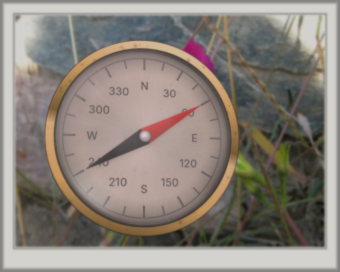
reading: value=60 unit=°
